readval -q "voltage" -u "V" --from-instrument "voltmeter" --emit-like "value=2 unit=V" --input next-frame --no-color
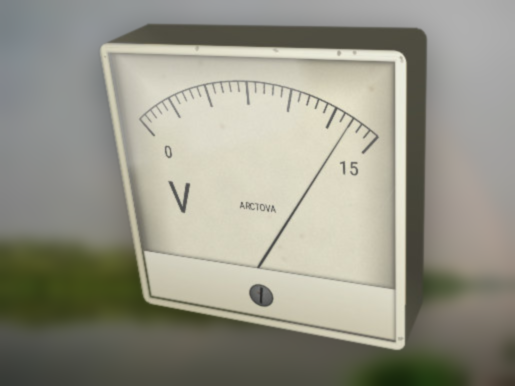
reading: value=13.5 unit=V
